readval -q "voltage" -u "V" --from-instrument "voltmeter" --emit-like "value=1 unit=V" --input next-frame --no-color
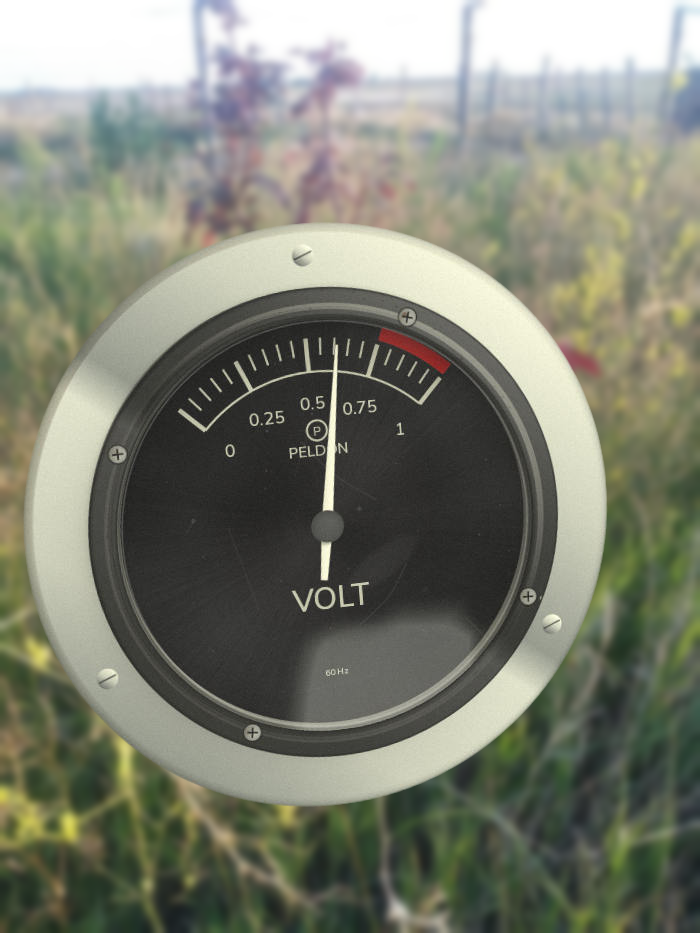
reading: value=0.6 unit=V
